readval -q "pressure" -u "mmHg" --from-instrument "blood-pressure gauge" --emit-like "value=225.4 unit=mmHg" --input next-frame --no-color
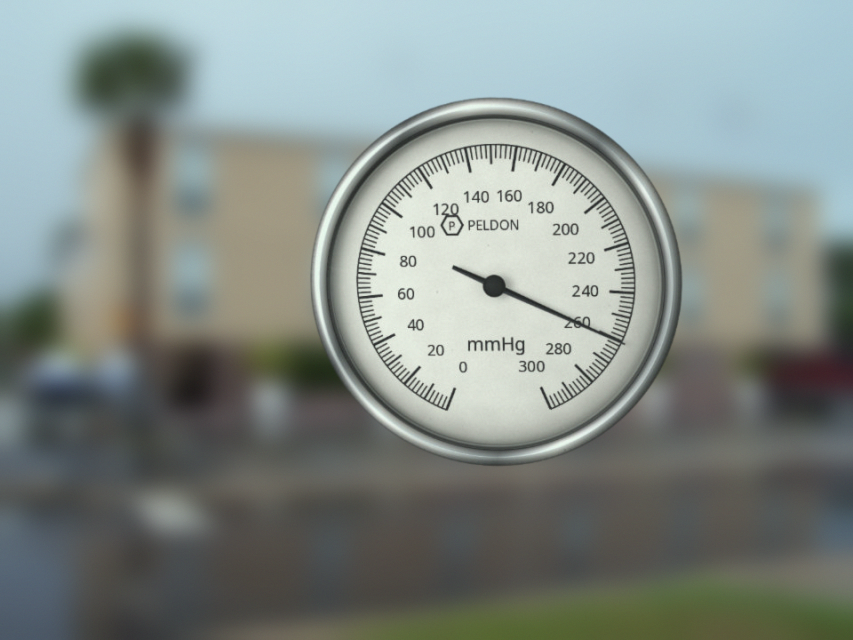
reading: value=260 unit=mmHg
